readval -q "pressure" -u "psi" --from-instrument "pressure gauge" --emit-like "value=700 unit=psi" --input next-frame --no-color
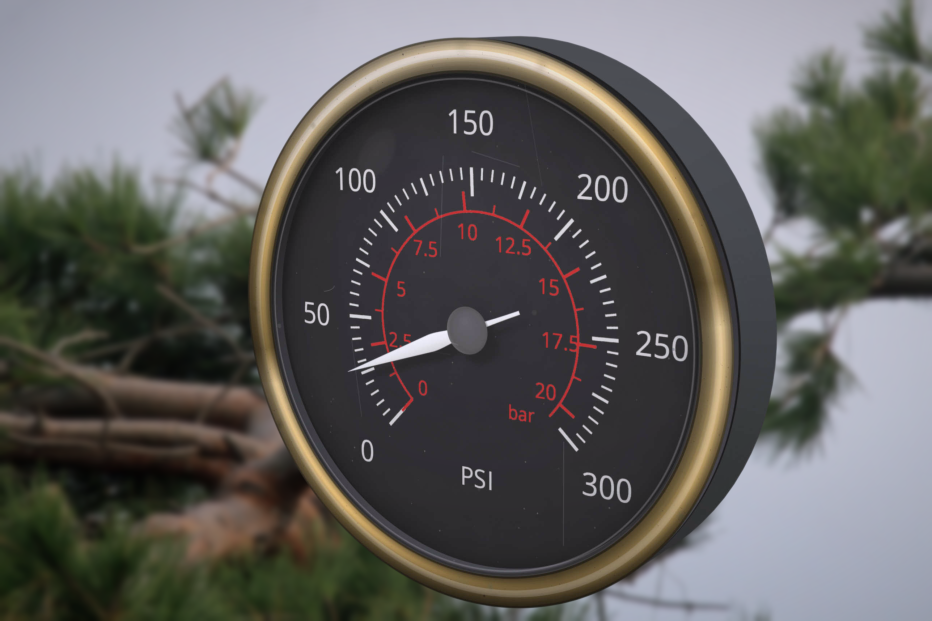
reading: value=27.5 unit=psi
